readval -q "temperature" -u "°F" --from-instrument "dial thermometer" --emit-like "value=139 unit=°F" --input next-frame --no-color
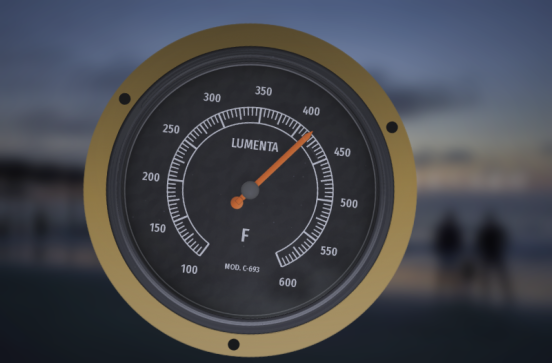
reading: value=415 unit=°F
